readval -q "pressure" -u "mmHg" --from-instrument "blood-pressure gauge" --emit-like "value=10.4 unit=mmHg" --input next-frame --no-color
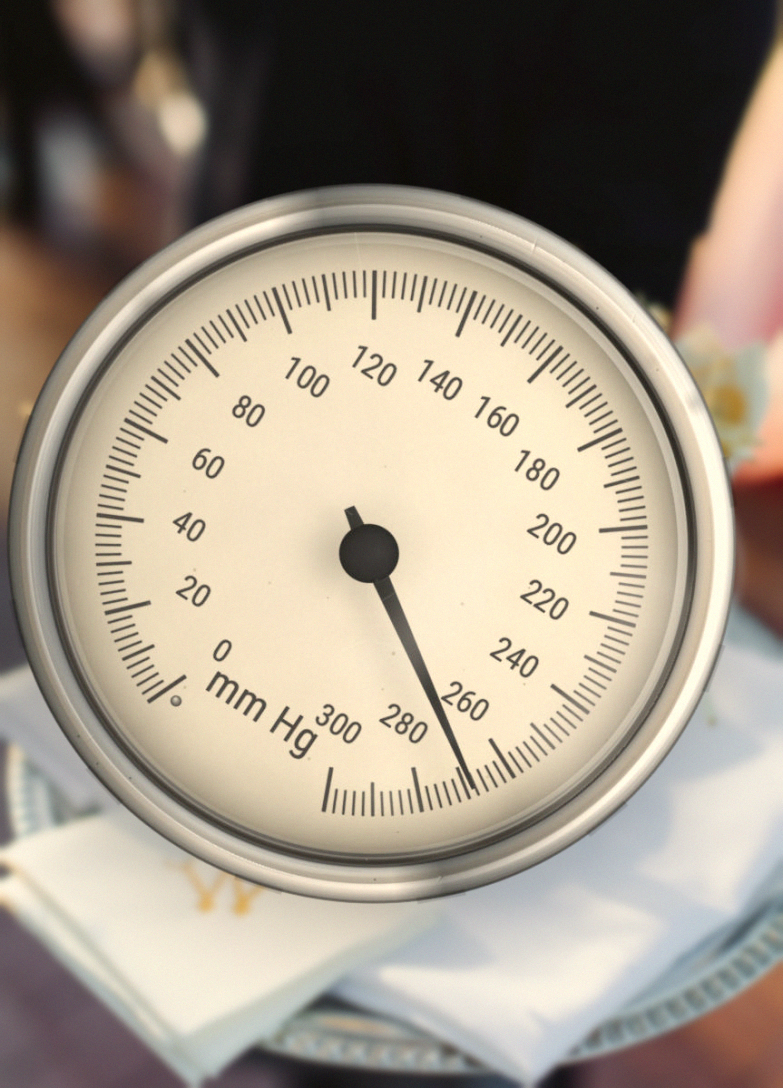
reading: value=268 unit=mmHg
